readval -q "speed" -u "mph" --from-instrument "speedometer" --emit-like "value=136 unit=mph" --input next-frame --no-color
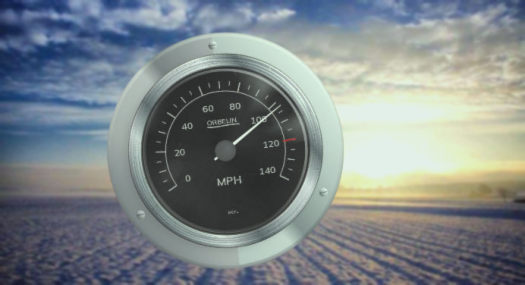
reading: value=102.5 unit=mph
